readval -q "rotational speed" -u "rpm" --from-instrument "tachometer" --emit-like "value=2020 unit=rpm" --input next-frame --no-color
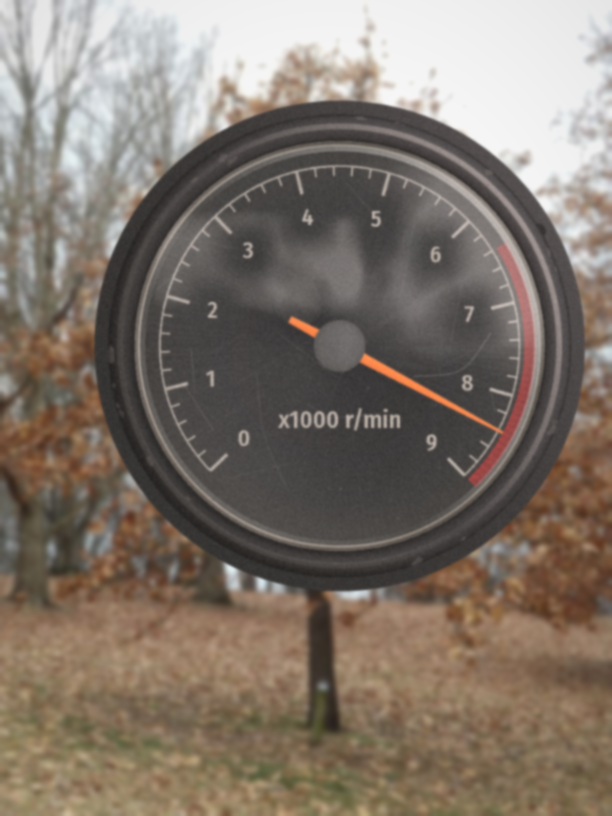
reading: value=8400 unit=rpm
